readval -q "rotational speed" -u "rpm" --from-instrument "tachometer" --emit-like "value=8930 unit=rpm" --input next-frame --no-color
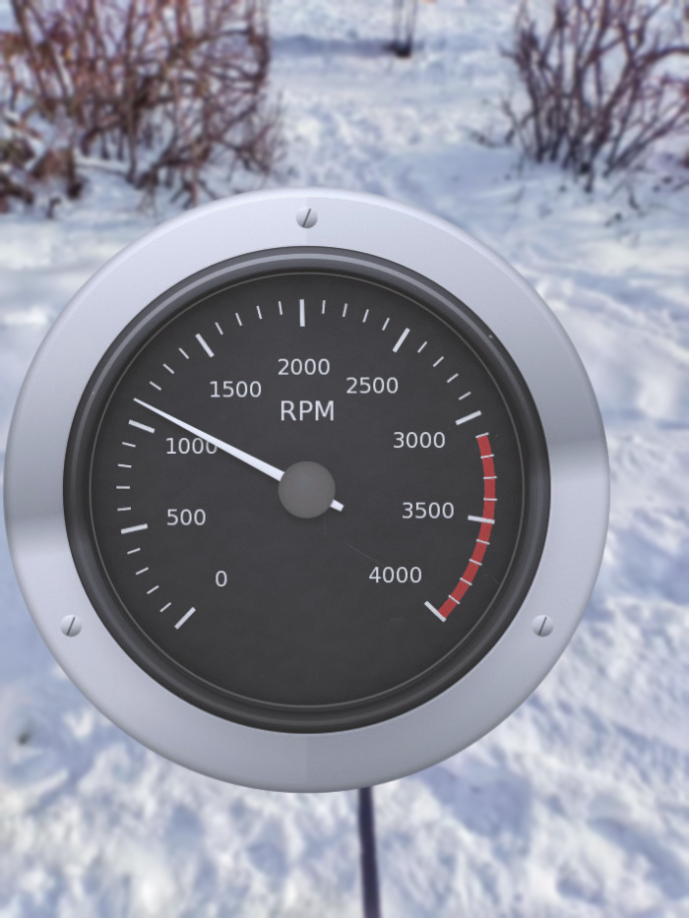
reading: value=1100 unit=rpm
